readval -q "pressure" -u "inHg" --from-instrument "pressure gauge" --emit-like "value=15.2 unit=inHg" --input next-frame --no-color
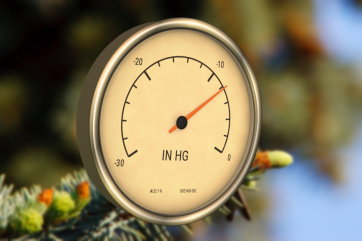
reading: value=-8 unit=inHg
